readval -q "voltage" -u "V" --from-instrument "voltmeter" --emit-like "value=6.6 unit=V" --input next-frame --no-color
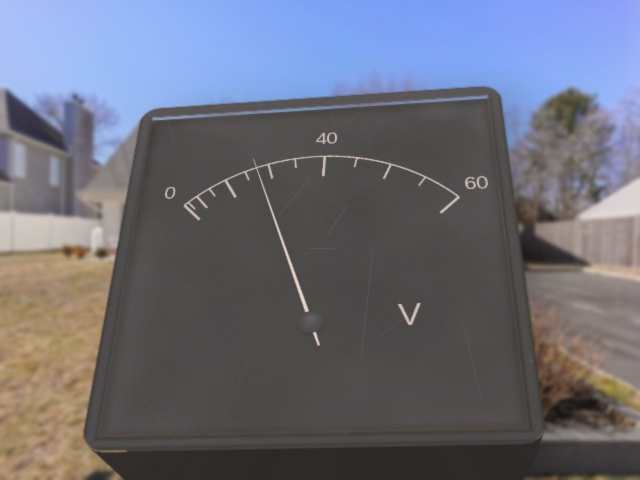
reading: value=27.5 unit=V
